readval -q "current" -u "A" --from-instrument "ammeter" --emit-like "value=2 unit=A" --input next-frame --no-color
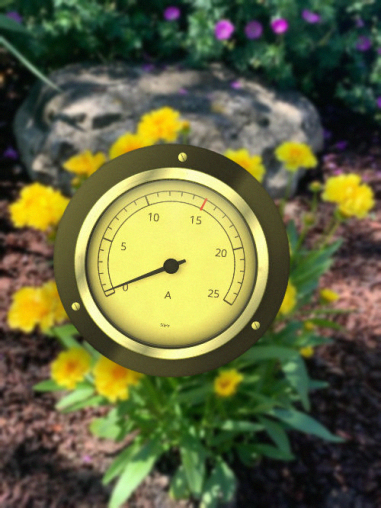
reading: value=0.5 unit=A
